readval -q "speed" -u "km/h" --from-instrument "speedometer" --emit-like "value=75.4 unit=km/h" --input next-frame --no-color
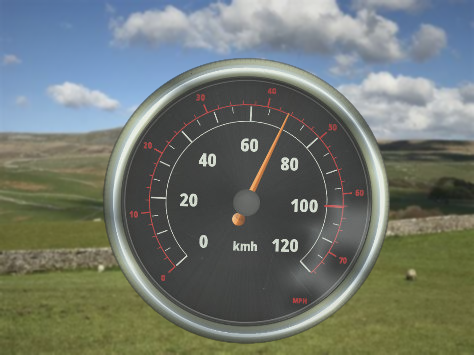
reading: value=70 unit=km/h
